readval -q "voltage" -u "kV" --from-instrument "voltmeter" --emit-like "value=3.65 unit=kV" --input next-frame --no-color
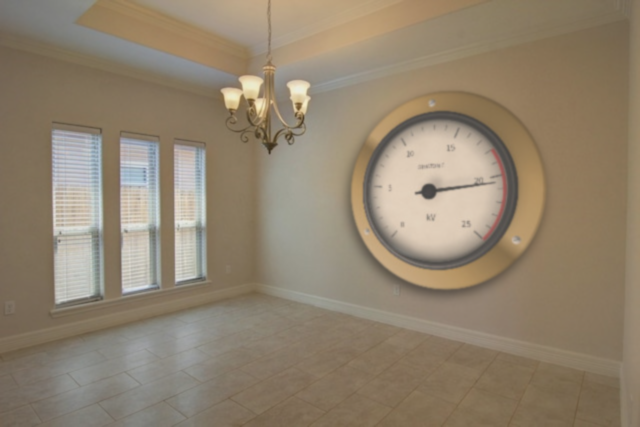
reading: value=20.5 unit=kV
